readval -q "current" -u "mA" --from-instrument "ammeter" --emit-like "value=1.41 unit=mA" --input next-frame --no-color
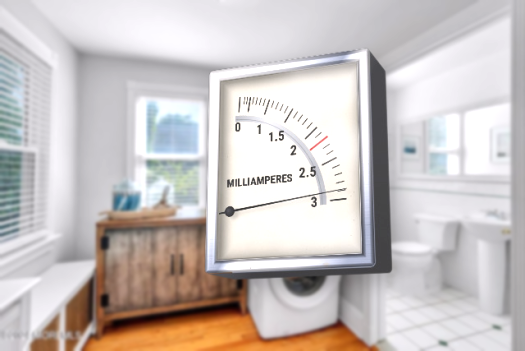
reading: value=2.9 unit=mA
